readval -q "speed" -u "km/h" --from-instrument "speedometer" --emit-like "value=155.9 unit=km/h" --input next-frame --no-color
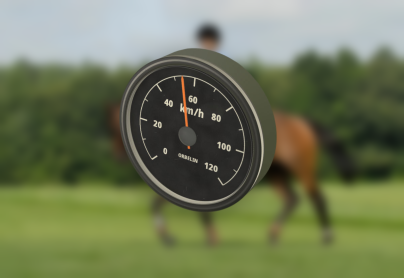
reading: value=55 unit=km/h
